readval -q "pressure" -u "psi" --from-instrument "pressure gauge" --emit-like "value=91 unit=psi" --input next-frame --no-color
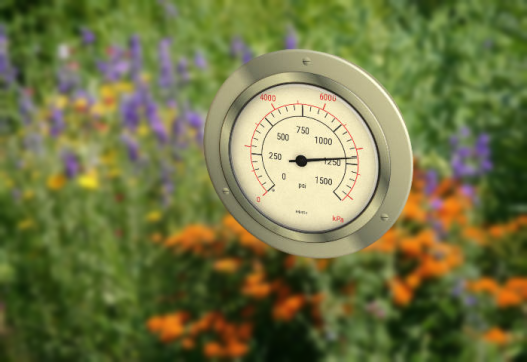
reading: value=1200 unit=psi
